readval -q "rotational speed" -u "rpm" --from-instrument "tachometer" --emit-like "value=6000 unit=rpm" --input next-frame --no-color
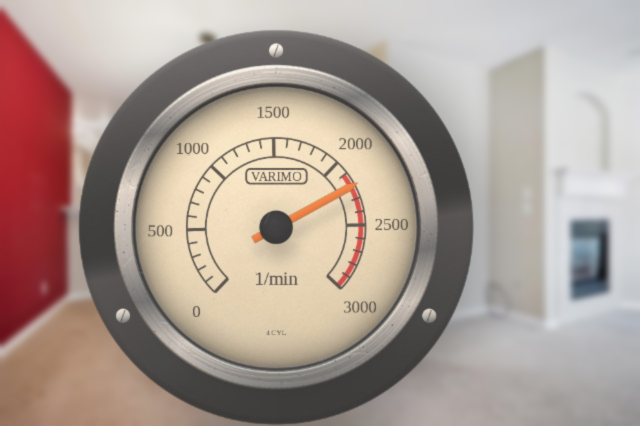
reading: value=2200 unit=rpm
